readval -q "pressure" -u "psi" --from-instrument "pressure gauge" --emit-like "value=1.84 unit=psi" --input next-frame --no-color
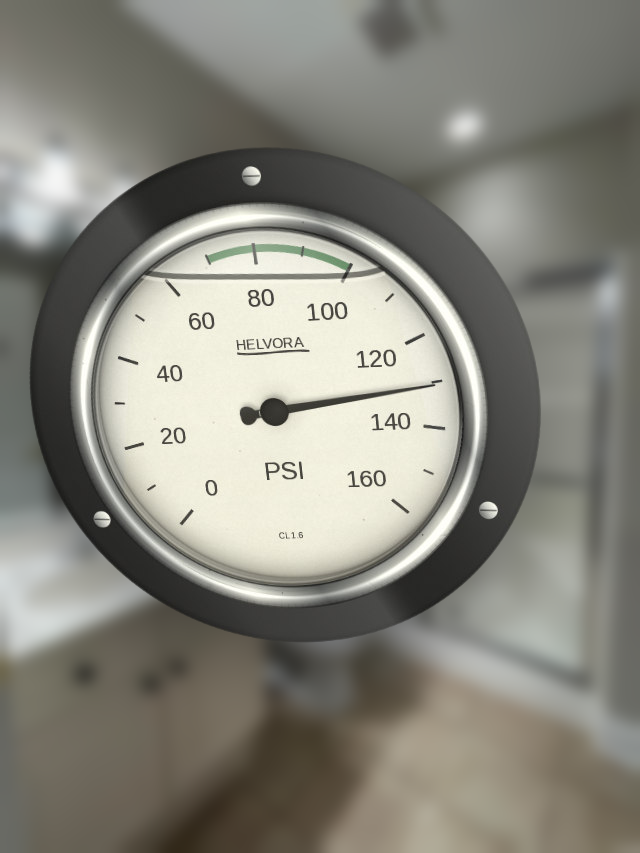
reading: value=130 unit=psi
